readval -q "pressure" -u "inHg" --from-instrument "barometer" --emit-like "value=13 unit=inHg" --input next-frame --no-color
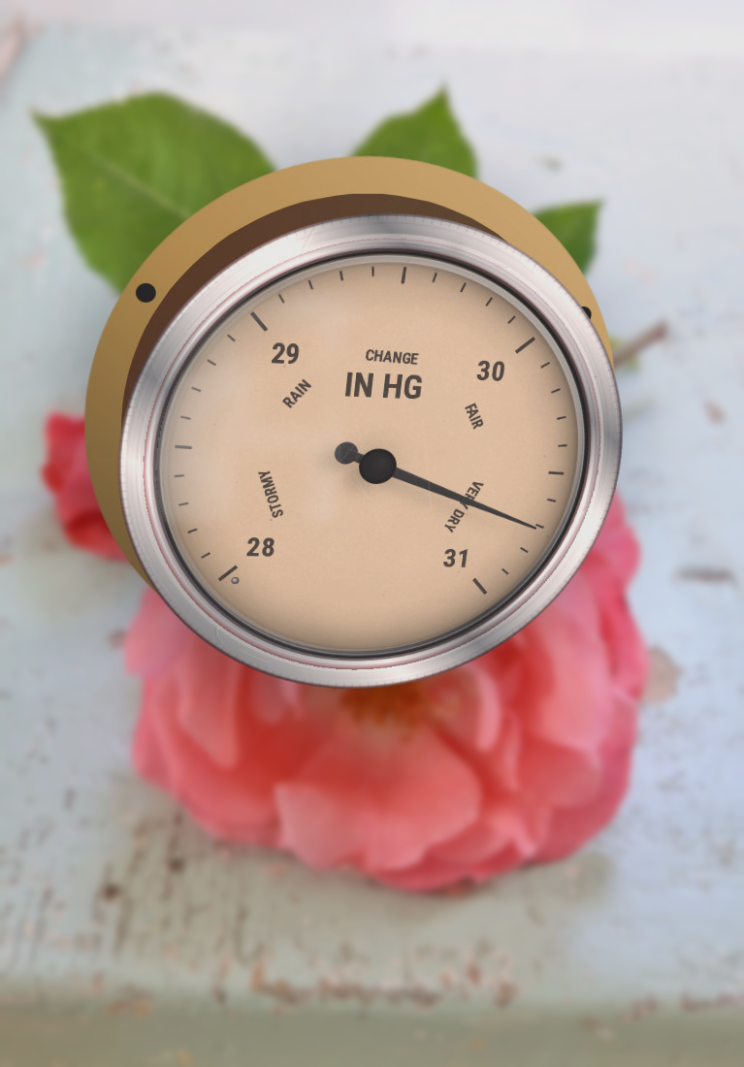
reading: value=30.7 unit=inHg
